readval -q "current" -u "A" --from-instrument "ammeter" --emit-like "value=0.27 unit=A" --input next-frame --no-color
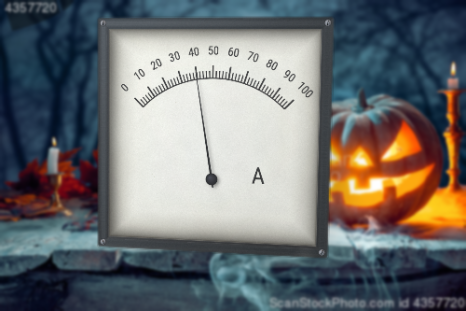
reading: value=40 unit=A
